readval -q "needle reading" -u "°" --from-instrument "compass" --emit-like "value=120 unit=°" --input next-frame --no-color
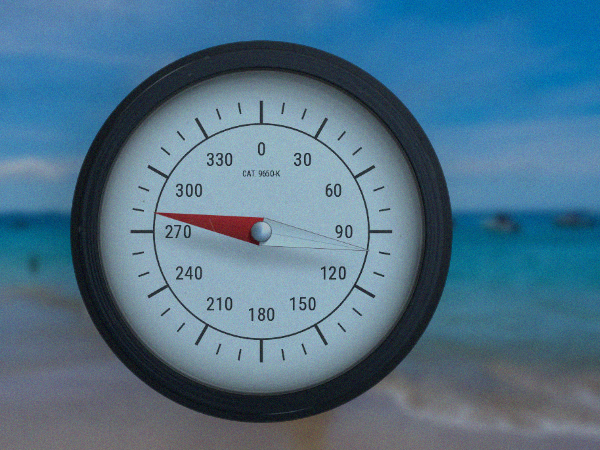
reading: value=280 unit=°
